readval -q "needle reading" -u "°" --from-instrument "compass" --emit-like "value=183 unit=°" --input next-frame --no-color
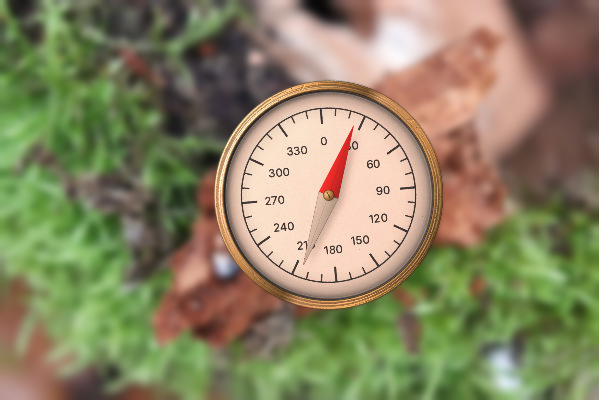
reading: value=25 unit=°
